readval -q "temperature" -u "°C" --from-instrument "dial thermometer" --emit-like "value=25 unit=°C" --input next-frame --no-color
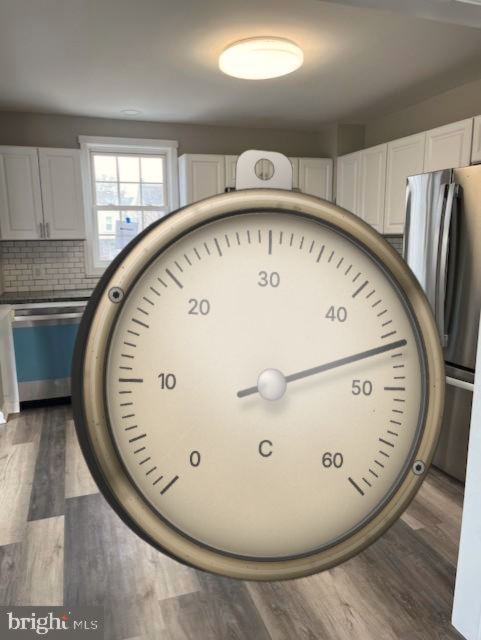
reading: value=46 unit=°C
